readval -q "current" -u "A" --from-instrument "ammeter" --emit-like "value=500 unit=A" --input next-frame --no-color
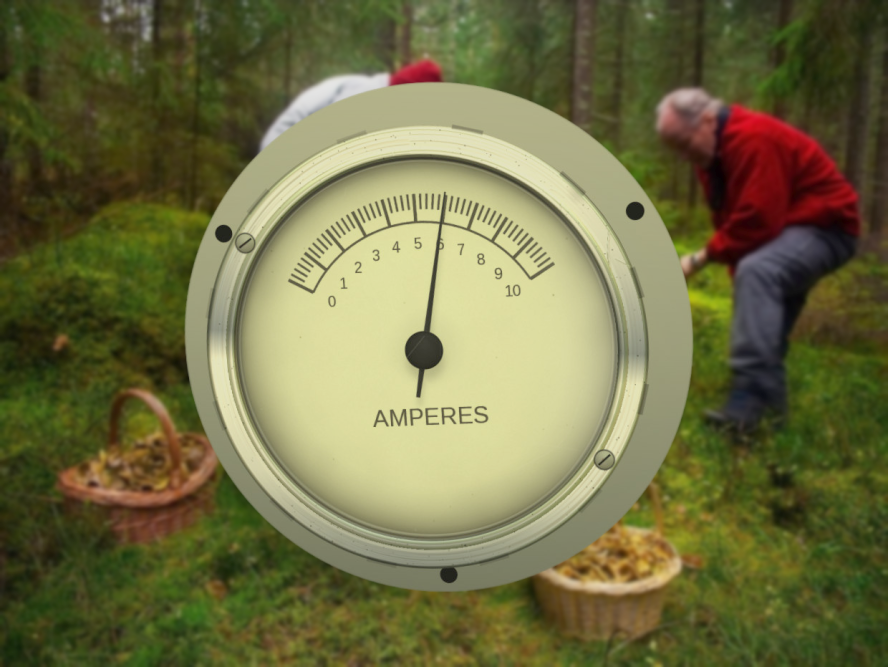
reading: value=6 unit=A
